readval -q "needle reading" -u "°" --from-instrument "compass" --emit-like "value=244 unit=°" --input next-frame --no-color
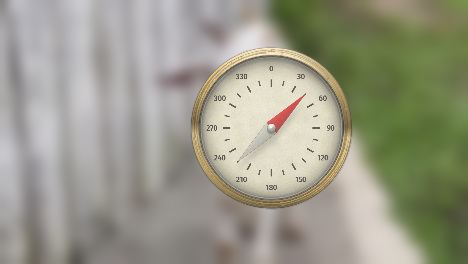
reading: value=45 unit=°
